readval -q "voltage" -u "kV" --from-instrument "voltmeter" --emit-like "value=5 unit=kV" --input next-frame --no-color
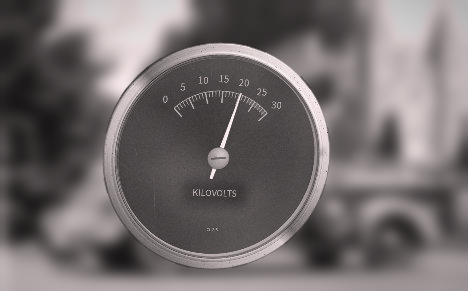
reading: value=20 unit=kV
